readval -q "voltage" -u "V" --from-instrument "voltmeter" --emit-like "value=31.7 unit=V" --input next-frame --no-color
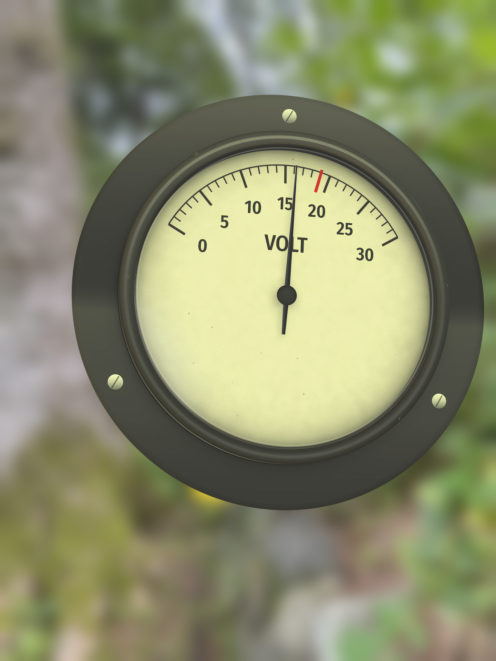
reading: value=16 unit=V
